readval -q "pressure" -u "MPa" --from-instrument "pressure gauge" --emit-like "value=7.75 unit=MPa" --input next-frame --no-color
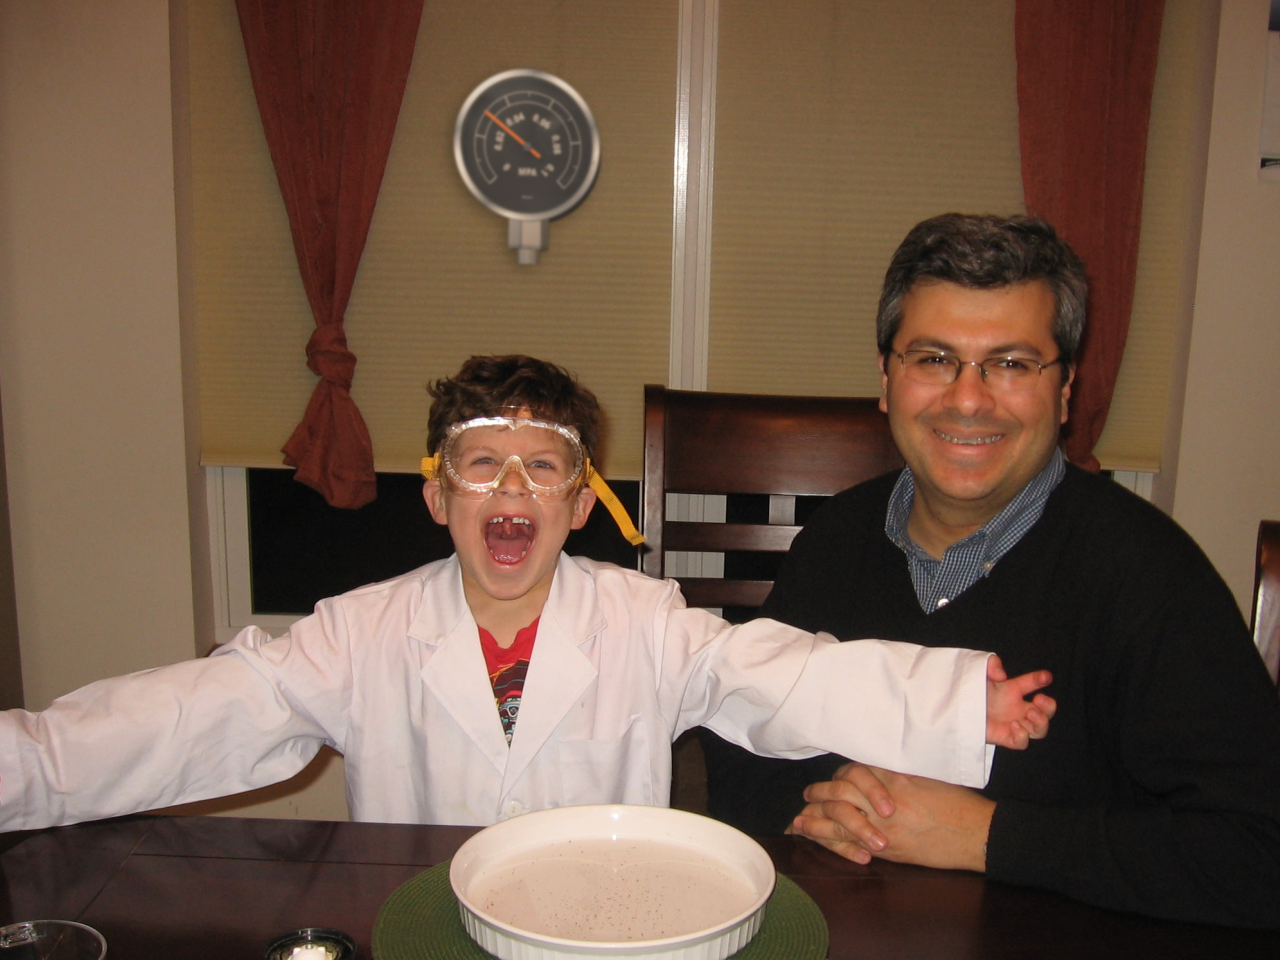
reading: value=0.03 unit=MPa
